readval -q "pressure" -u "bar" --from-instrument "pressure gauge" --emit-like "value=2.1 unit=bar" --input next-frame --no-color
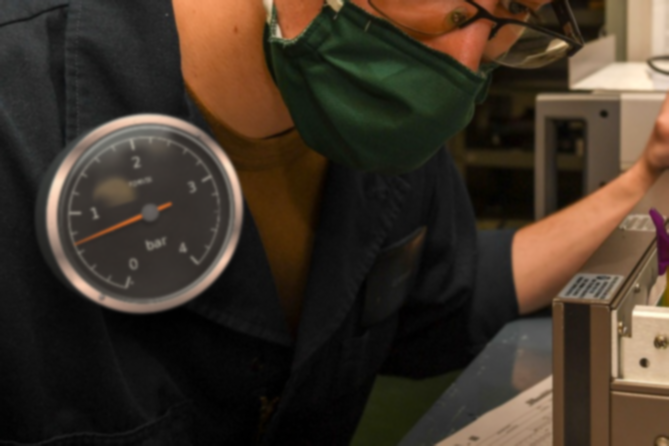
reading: value=0.7 unit=bar
